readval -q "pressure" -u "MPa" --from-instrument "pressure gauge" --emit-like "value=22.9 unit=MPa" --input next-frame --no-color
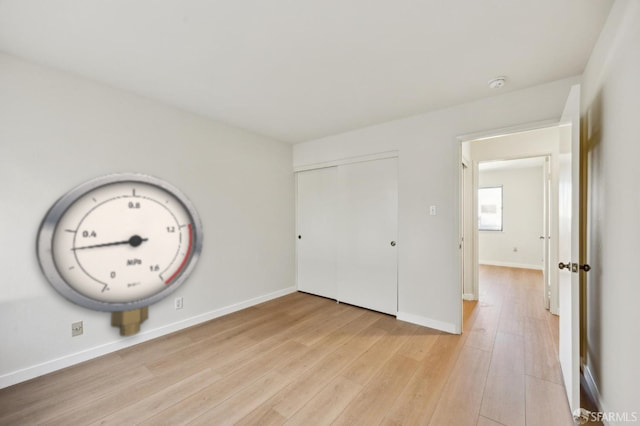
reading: value=0.3 unit=MPa
